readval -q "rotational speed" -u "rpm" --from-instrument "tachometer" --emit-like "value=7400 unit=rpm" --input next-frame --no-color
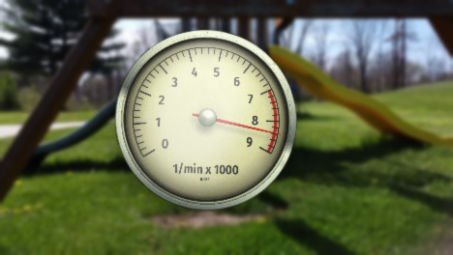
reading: value=8400 unit=rpm
